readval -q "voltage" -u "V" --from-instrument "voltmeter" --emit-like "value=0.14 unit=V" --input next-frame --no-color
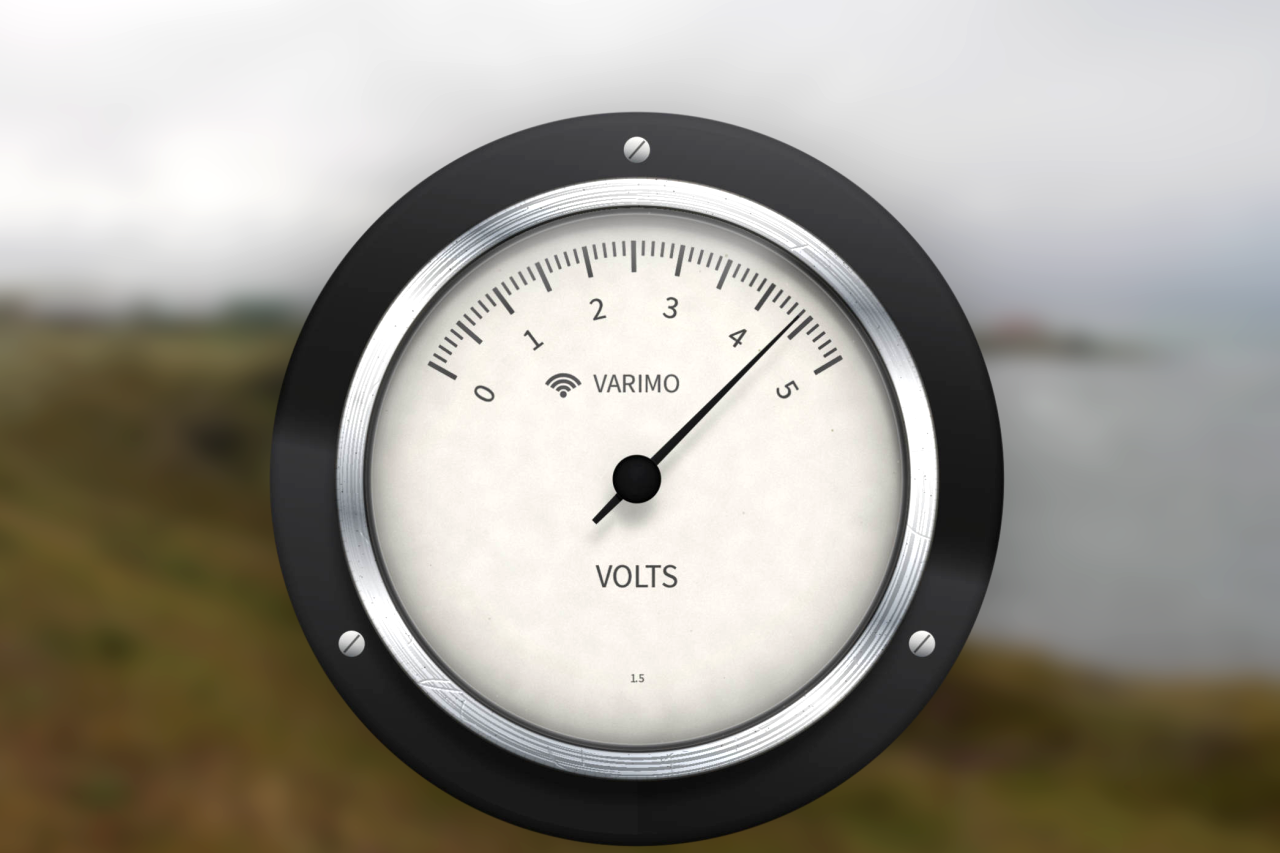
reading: value=4.4 unit=V
